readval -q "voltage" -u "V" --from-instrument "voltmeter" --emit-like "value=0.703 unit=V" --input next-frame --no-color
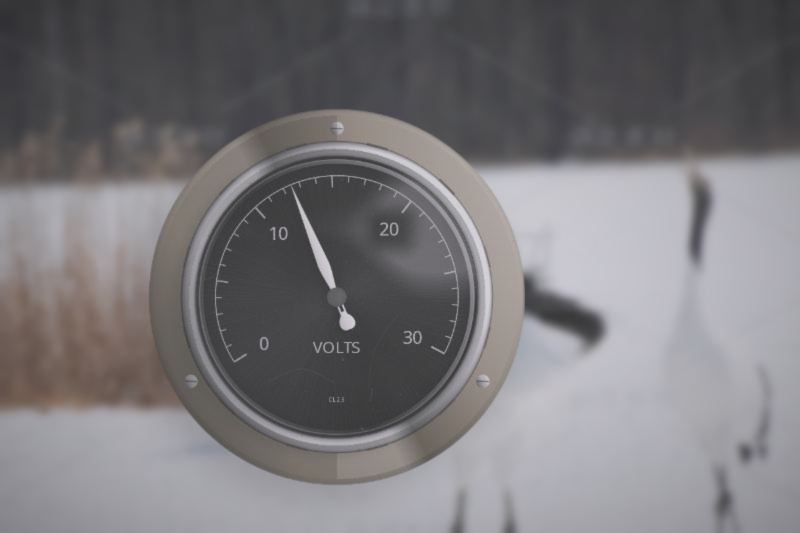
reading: value=12.5 unit=V
